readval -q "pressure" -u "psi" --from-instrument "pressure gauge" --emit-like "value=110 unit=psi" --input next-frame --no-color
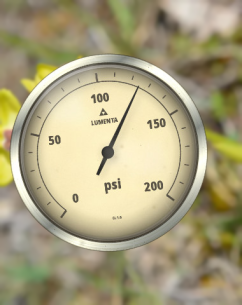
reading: value=125 unit=psi
